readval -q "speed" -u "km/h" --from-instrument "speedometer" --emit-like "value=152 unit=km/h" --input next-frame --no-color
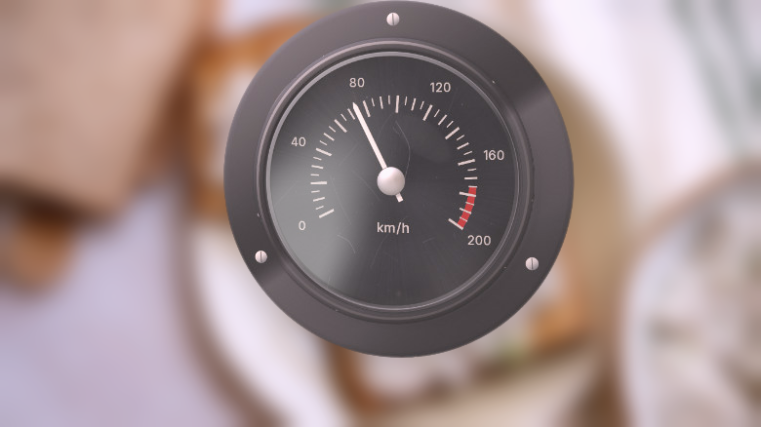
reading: value=75 unit=km/h
